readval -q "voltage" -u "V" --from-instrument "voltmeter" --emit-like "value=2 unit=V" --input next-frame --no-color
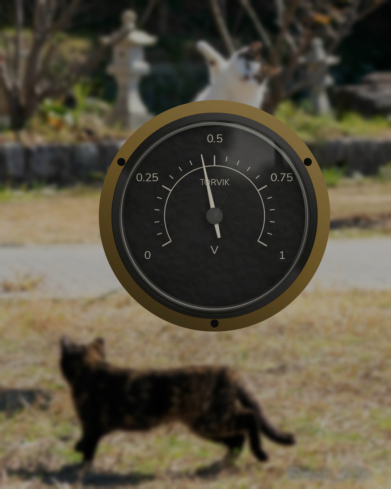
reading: value=0.45 unit=V
